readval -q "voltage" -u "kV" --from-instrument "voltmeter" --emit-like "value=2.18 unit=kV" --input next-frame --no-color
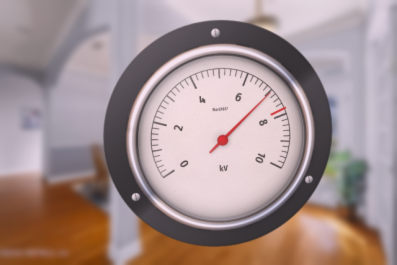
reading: value=7 unit=kV
